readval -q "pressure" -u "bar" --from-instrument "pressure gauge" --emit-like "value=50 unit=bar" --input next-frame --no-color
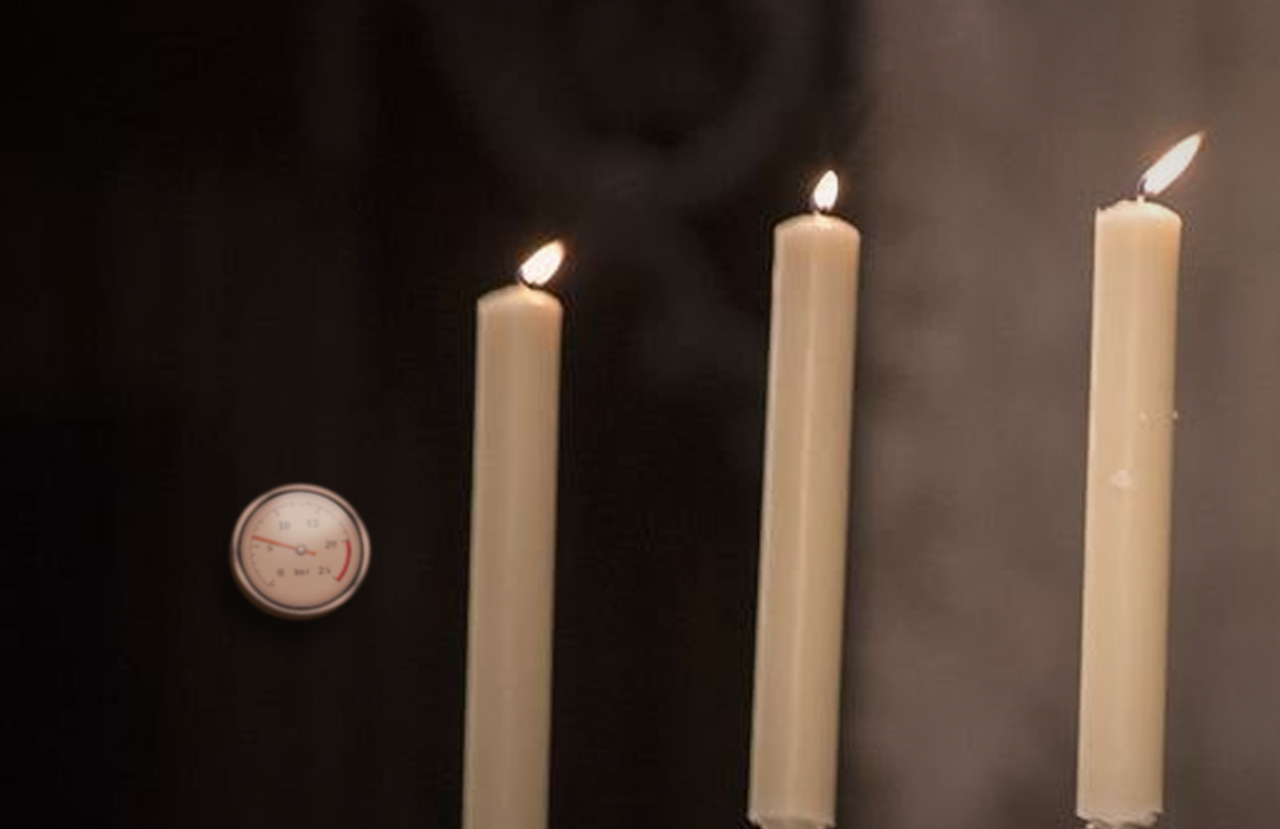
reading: value=6 unit=bar
